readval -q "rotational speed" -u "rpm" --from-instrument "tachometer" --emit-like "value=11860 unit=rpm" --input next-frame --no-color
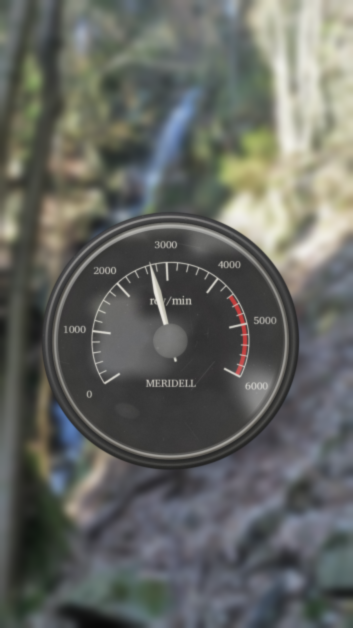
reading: value=2700 unit=rpm
